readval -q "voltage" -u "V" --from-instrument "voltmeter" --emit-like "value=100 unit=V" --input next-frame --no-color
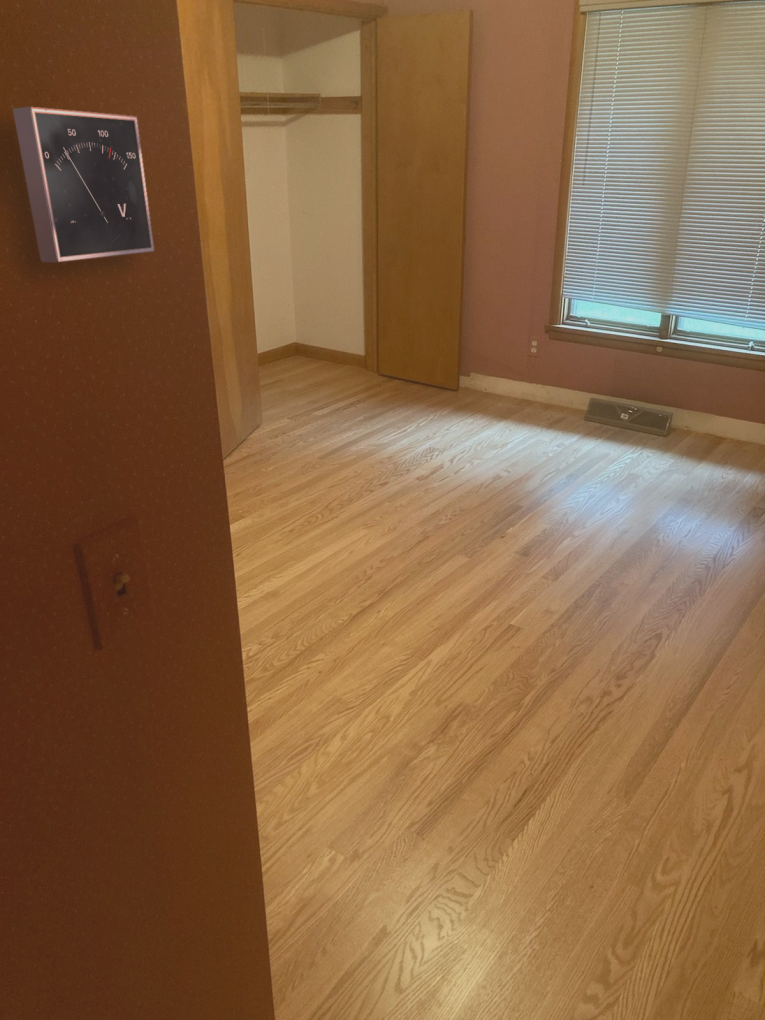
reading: value=25 unit=V
